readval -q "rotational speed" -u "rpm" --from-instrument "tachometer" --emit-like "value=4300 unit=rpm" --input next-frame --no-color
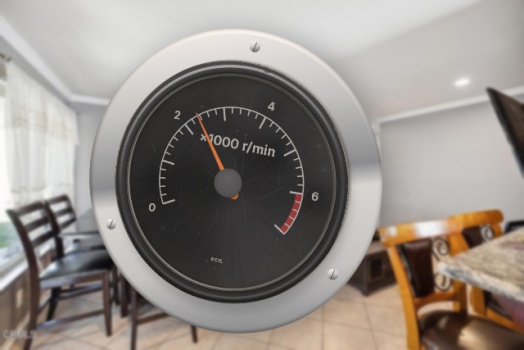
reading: value=2400 unit=rpm
